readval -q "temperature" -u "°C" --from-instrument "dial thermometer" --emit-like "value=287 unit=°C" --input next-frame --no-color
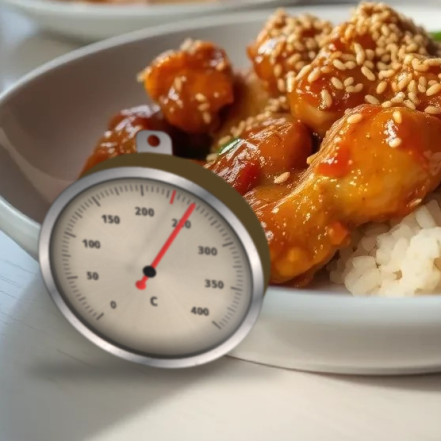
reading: value=250 unit=°C
